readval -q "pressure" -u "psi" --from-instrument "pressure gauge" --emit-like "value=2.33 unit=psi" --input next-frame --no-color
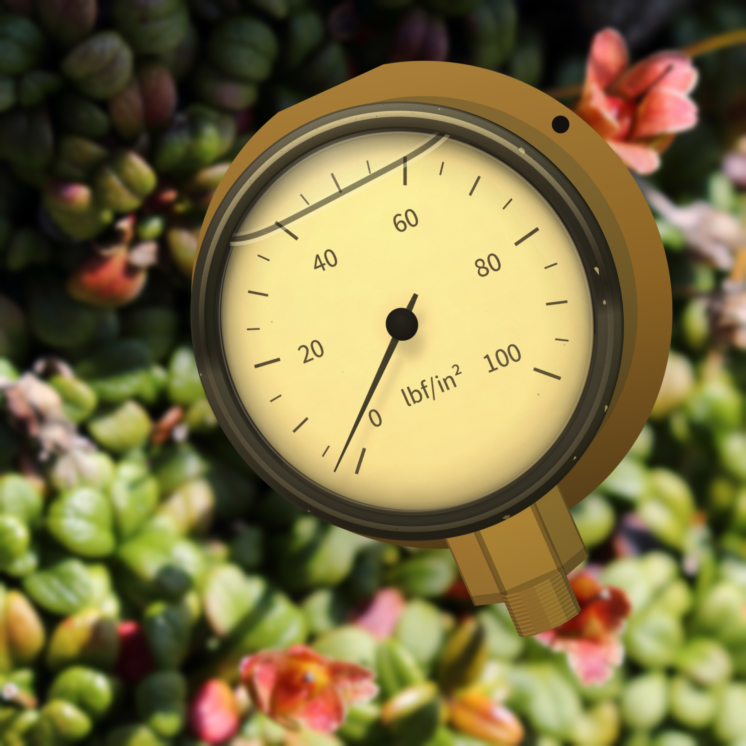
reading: value=2.5 unit=psi
